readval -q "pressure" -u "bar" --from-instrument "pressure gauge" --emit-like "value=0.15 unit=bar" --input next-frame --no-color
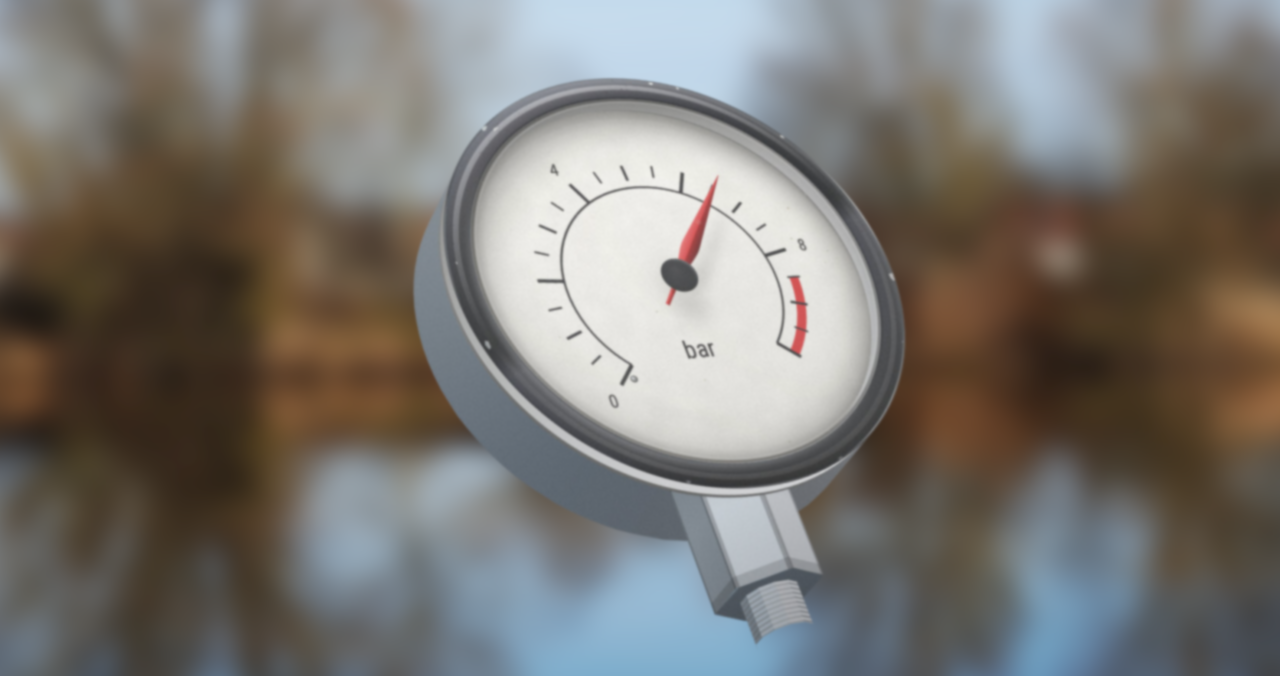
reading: value=6.5 unit=bar
